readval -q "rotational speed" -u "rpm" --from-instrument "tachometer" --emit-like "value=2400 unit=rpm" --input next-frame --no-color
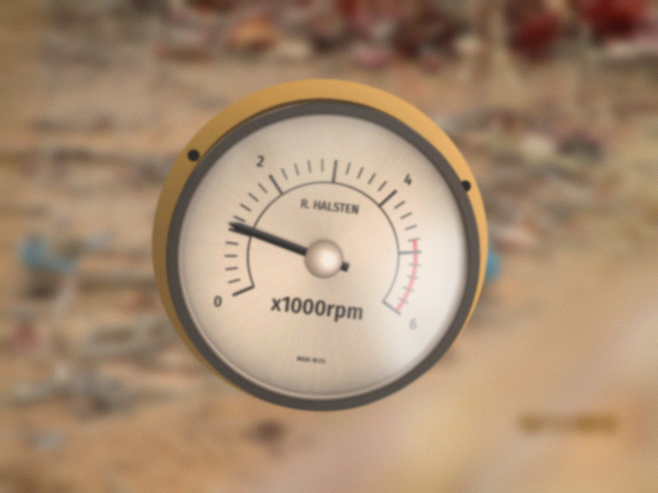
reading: value=1100 unit=rpm
